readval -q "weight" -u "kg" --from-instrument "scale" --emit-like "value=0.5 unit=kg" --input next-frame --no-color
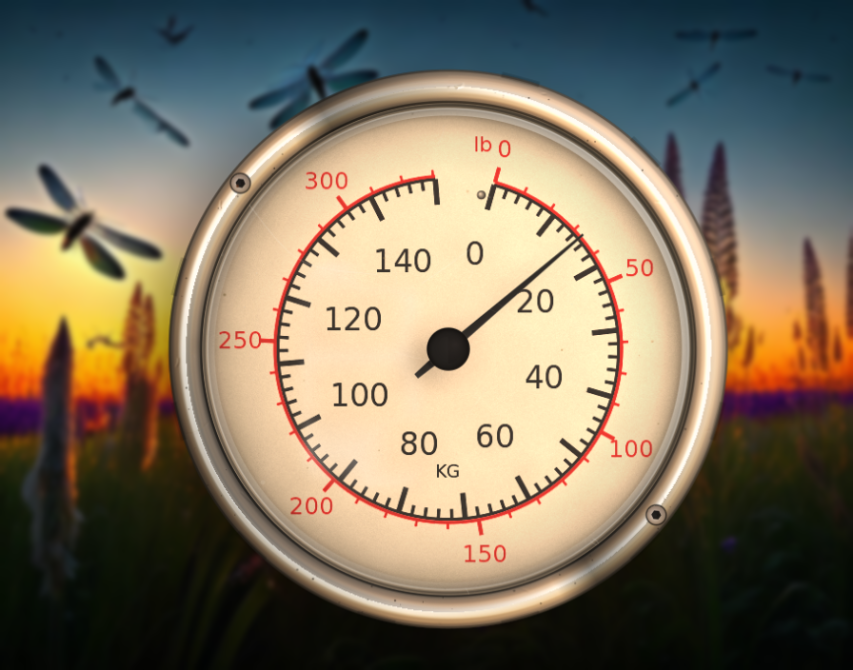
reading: value=15 unit=kg
